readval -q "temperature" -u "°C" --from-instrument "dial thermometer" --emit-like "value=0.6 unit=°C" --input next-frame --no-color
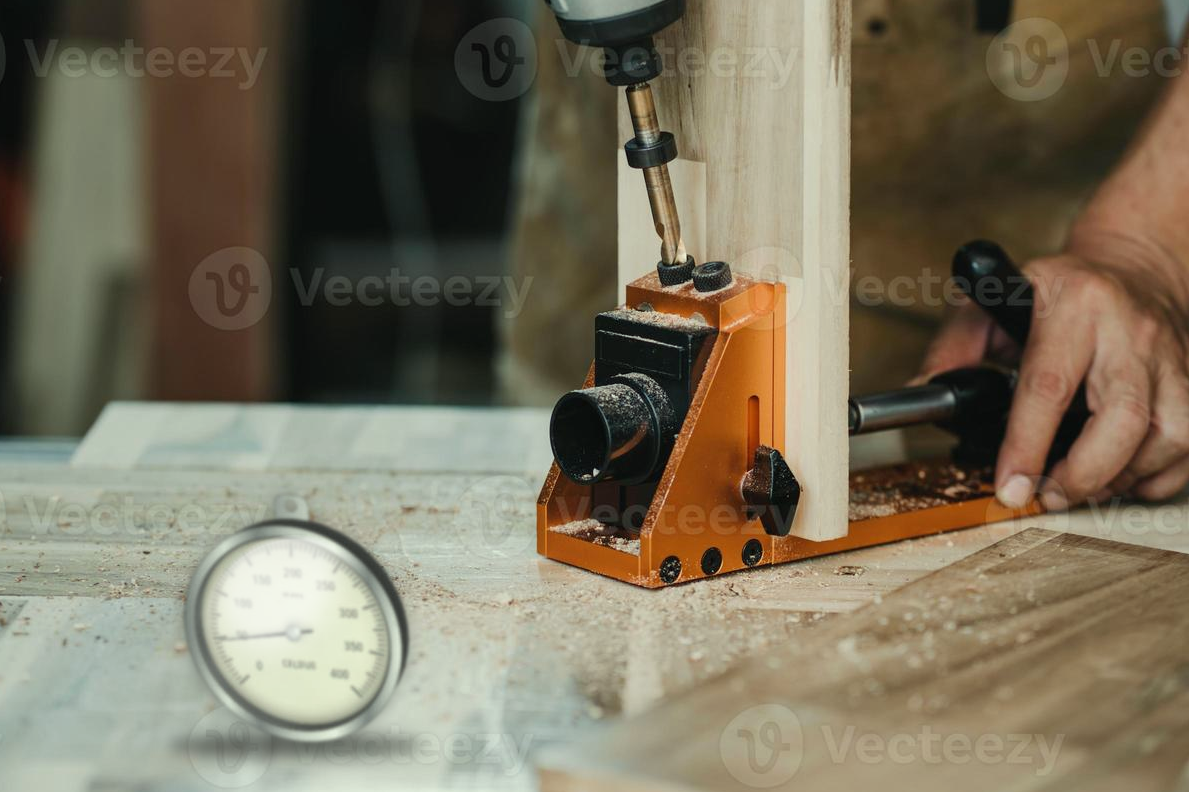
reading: value=50 unit=°C
